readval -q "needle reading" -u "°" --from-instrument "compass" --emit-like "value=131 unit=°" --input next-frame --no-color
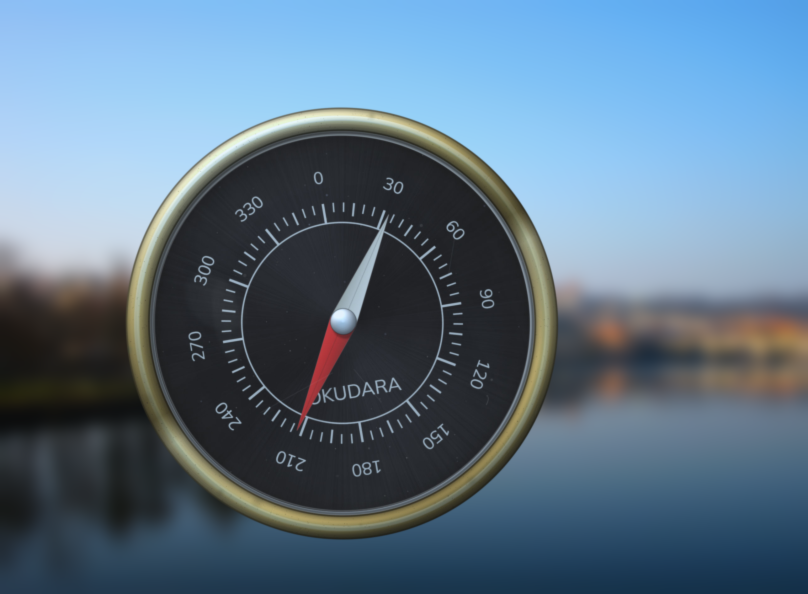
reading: value=212.5 unit=°
